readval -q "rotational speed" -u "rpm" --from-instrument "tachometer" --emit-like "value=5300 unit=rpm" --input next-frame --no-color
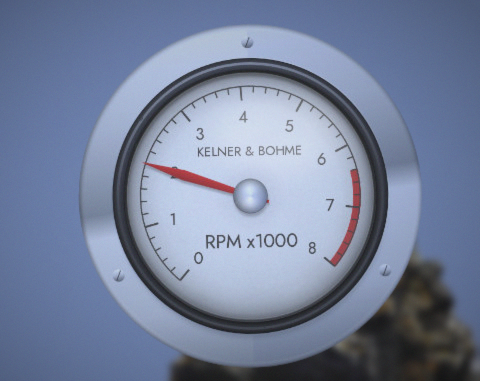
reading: value=2000 unit=rpm
